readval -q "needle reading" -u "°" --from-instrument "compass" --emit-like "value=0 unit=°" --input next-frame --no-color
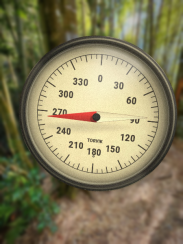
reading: value=265 unit=°
